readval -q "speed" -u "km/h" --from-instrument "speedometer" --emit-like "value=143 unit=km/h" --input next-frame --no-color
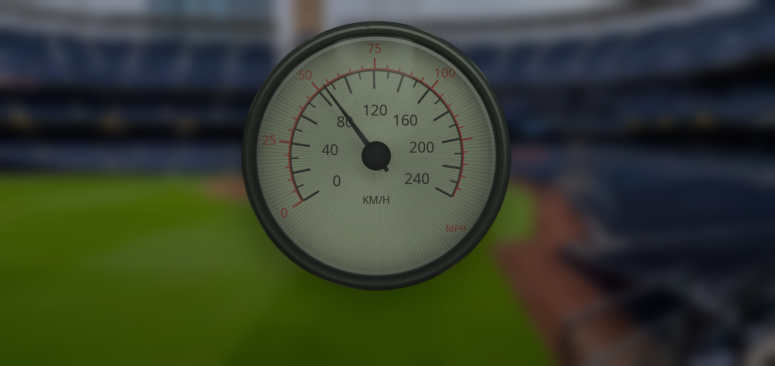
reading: value=85 unit=km/h
